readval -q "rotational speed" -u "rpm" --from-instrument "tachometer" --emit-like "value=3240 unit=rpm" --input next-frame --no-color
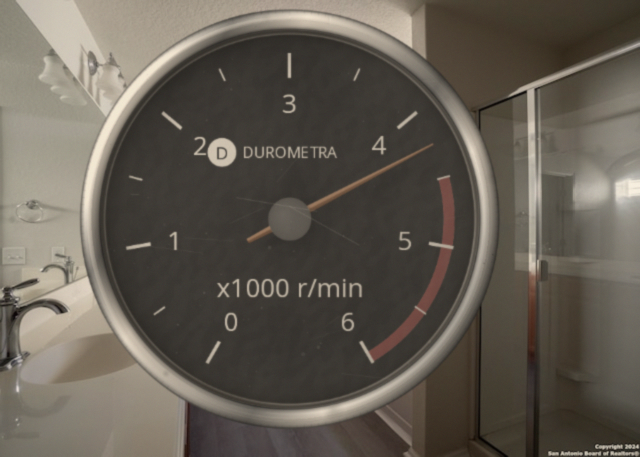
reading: value=4250 unit=rpm
